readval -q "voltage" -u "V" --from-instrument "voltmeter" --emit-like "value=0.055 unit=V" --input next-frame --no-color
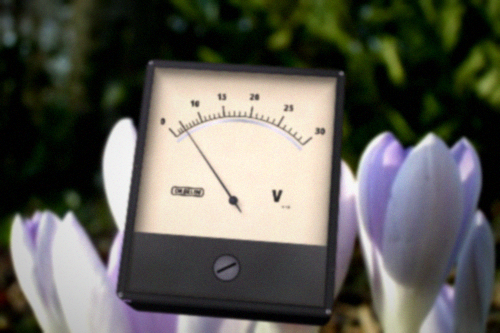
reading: value=5 unit=V
